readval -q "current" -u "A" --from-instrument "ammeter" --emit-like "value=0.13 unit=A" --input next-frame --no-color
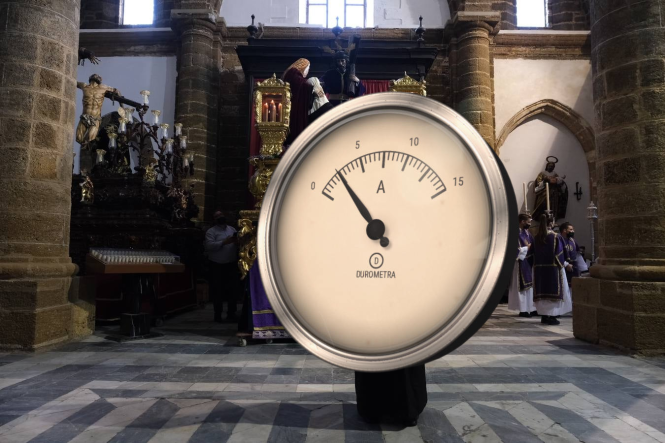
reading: value=2.5 unit=A
